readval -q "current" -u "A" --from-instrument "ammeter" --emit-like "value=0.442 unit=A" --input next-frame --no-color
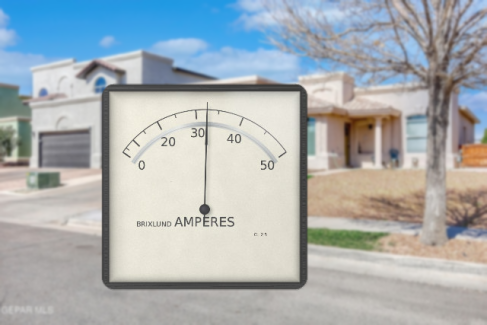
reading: value=32.5 unit=A
